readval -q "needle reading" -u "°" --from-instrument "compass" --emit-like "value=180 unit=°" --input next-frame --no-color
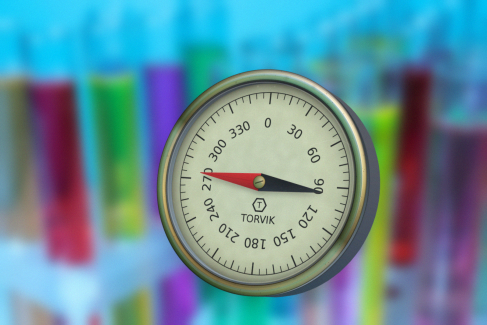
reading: value=275 unit=°
